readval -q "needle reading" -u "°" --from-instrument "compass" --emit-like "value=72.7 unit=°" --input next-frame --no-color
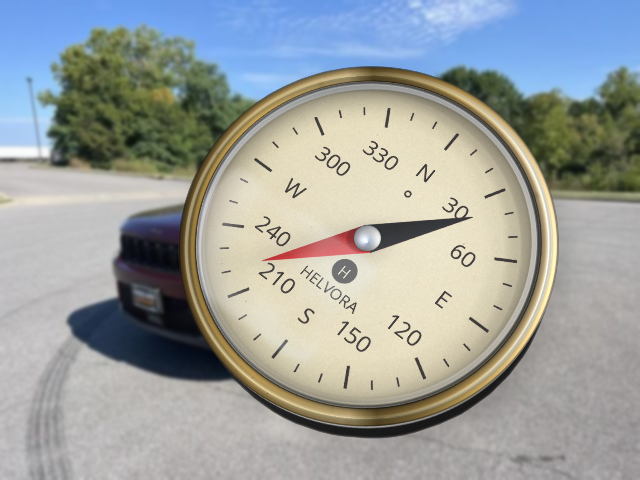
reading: value=220 unit=°
